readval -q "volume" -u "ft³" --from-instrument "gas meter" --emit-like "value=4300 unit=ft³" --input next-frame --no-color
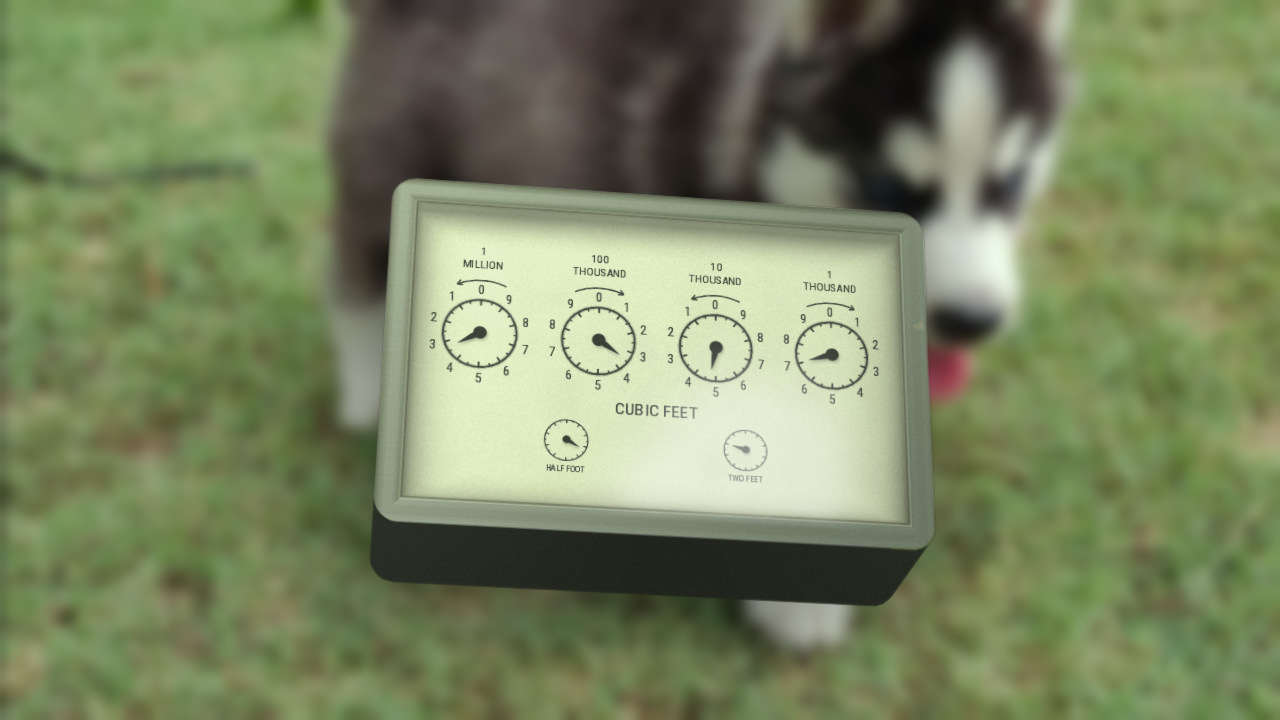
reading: value=334700 unit=ft³
